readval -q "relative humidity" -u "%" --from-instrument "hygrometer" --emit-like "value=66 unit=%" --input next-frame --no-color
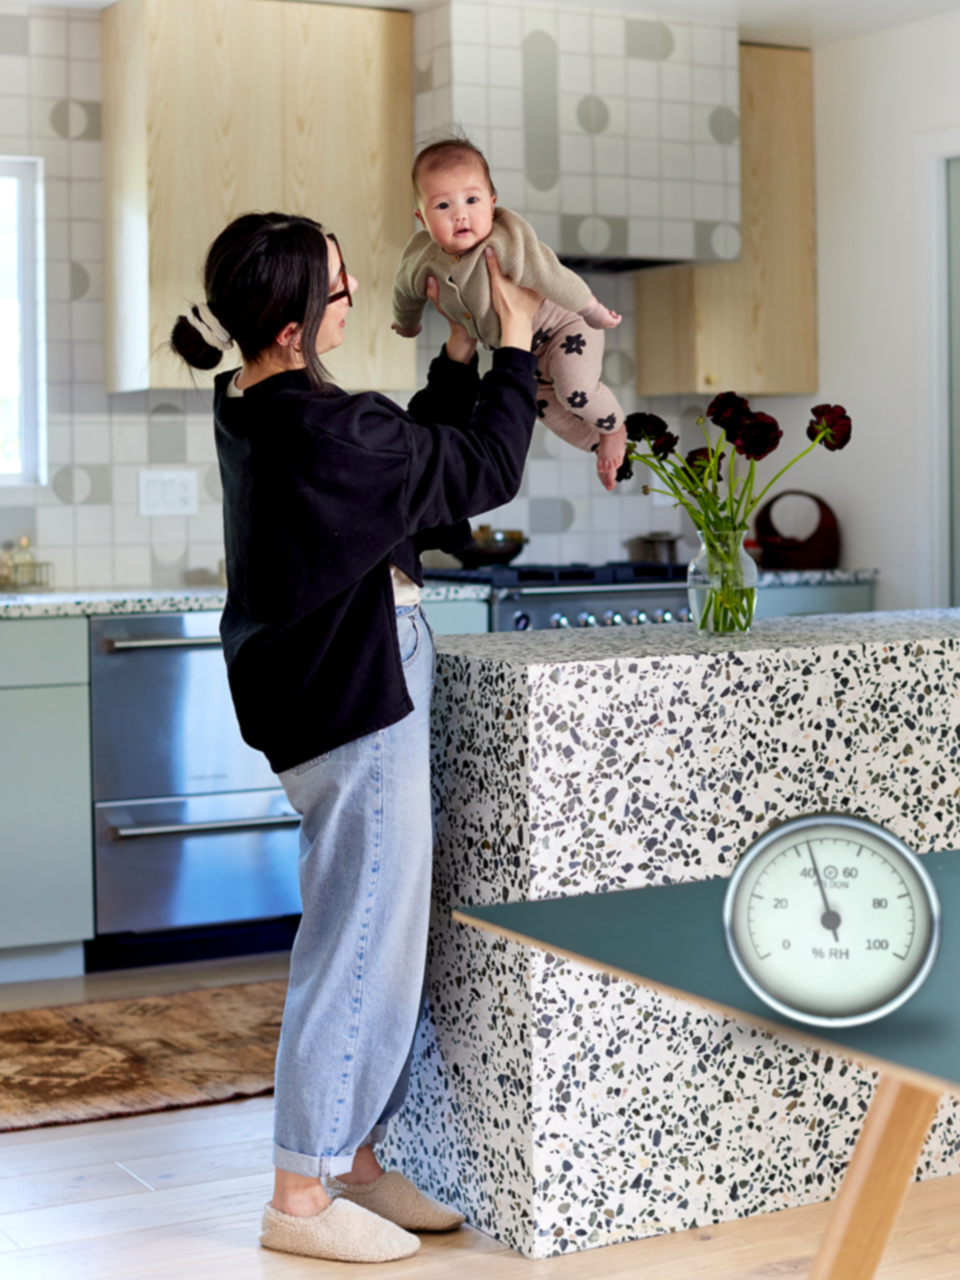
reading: value=44 unit=%
